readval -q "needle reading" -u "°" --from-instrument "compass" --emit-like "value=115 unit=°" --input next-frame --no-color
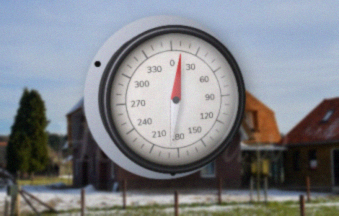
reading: value=10 unit=°
